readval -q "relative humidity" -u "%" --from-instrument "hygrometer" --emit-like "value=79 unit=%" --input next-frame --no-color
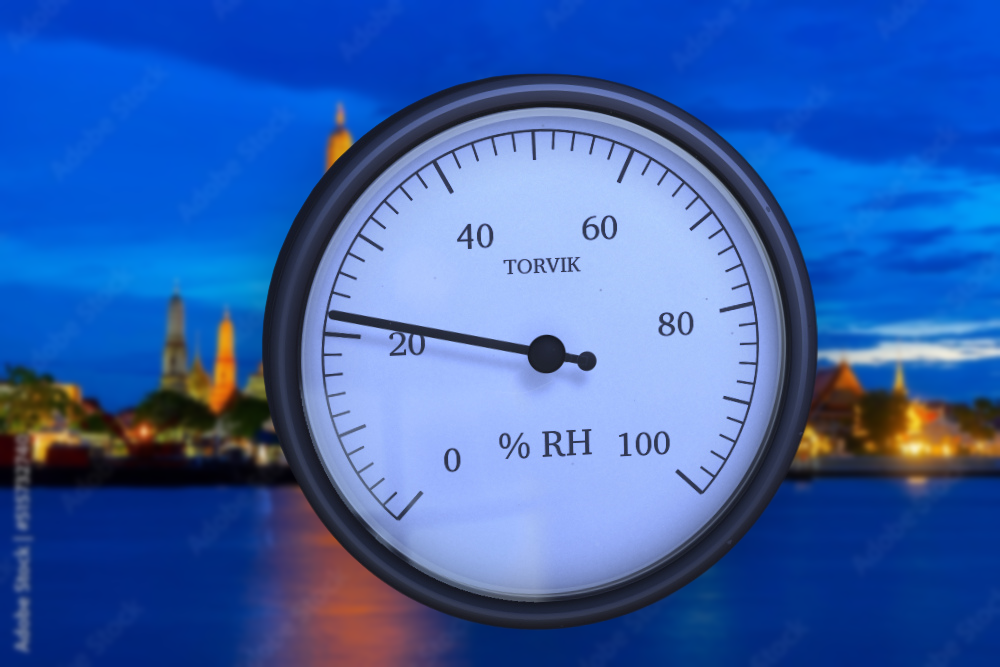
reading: value=22 unit=%
